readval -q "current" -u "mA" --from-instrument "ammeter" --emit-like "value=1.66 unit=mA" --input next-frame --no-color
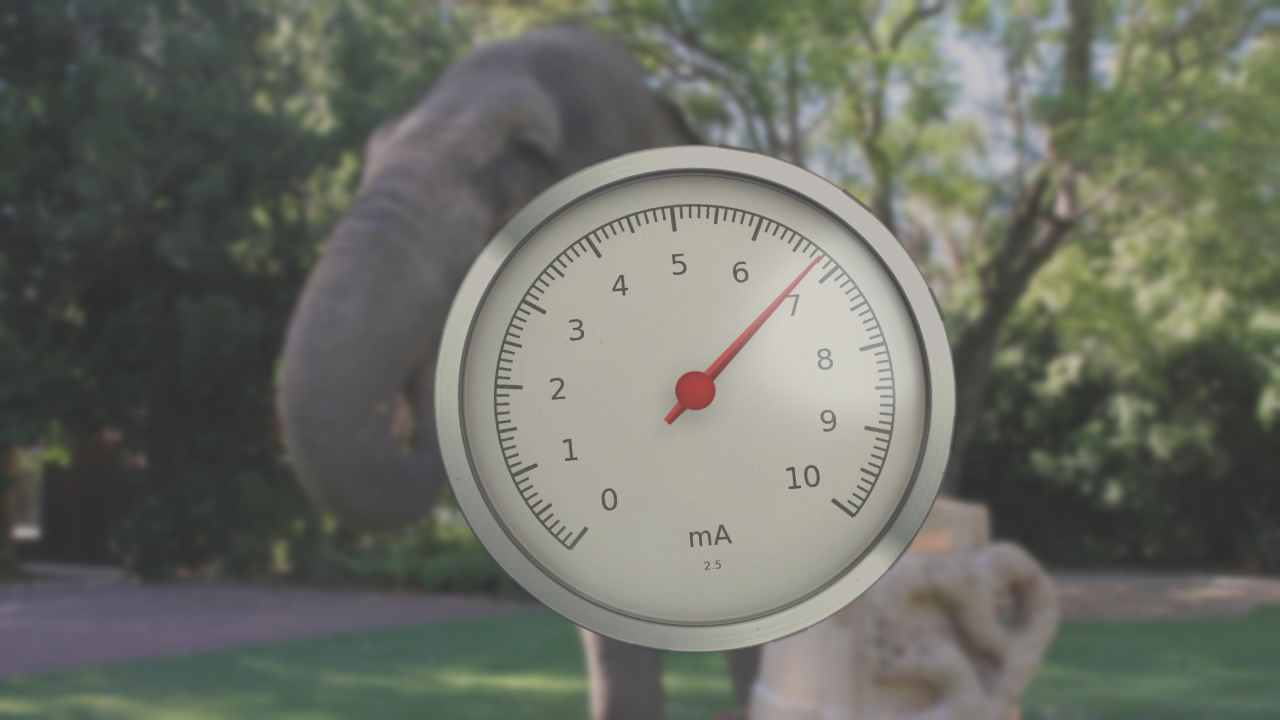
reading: value=6.8 unit=mA
